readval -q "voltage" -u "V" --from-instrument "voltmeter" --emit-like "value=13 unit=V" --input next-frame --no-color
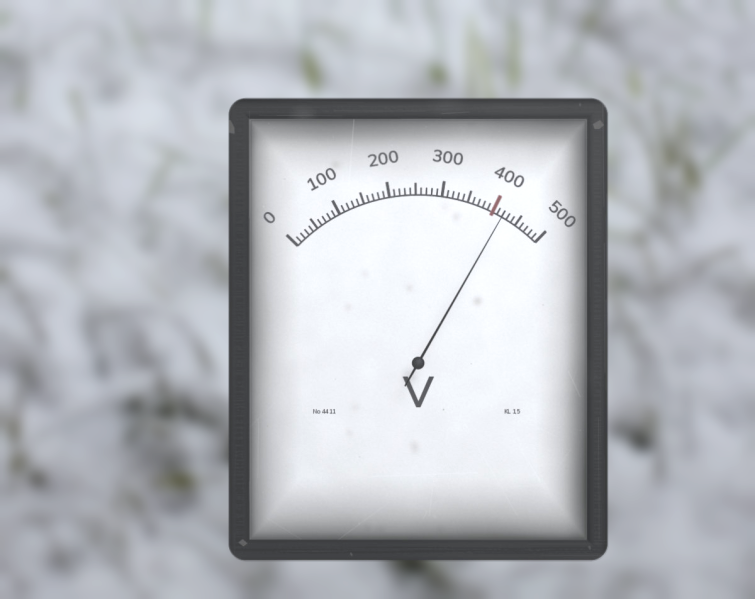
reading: value=420 unit=V
